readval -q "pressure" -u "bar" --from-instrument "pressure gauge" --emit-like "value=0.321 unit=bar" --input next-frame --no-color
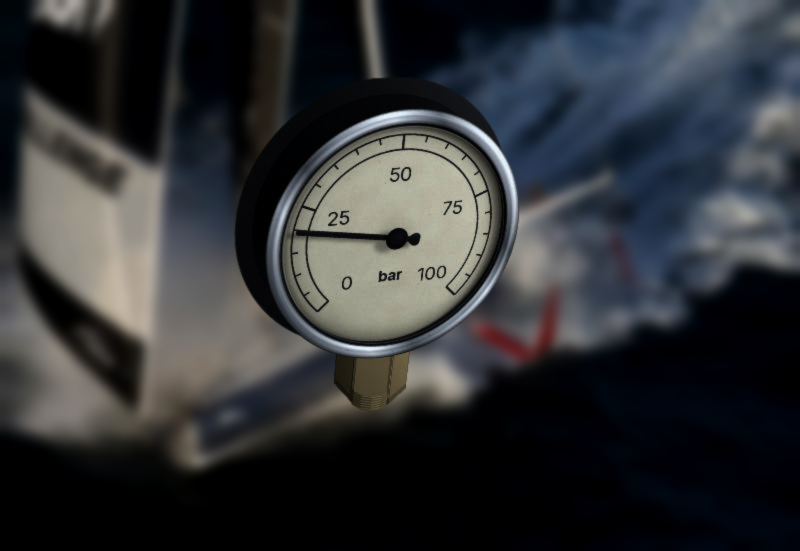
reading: value=20 unit=bar
